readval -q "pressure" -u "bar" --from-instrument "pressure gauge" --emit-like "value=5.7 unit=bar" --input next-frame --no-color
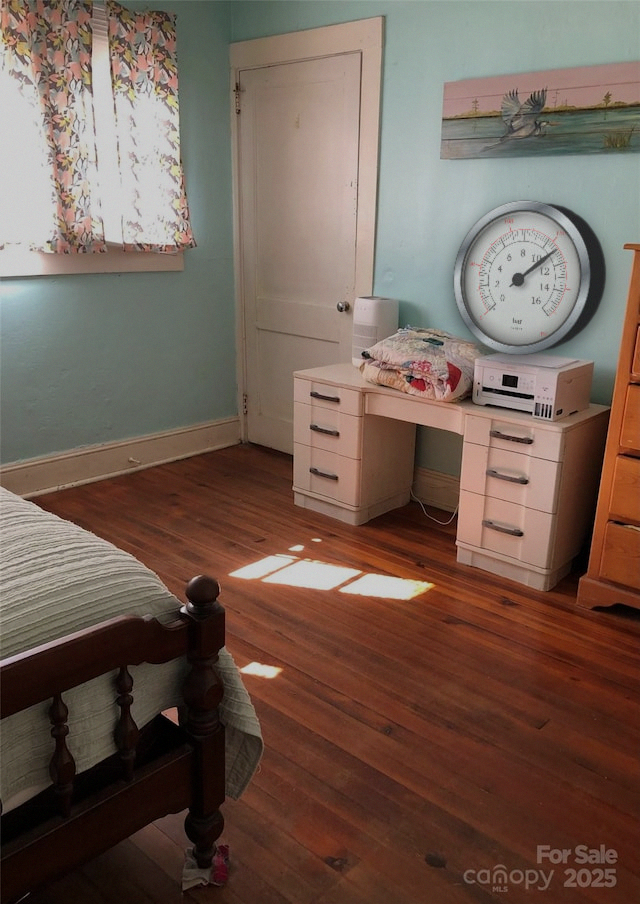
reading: value=11 unit=bar
